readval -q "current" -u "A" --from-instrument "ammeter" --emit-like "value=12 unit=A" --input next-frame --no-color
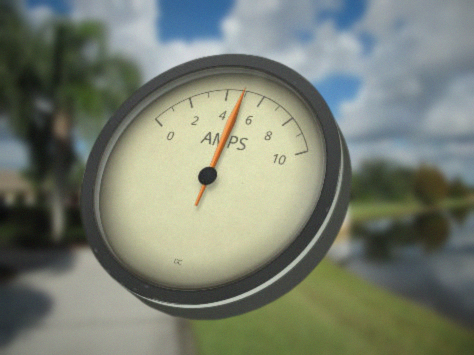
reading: value=5 unit=A
